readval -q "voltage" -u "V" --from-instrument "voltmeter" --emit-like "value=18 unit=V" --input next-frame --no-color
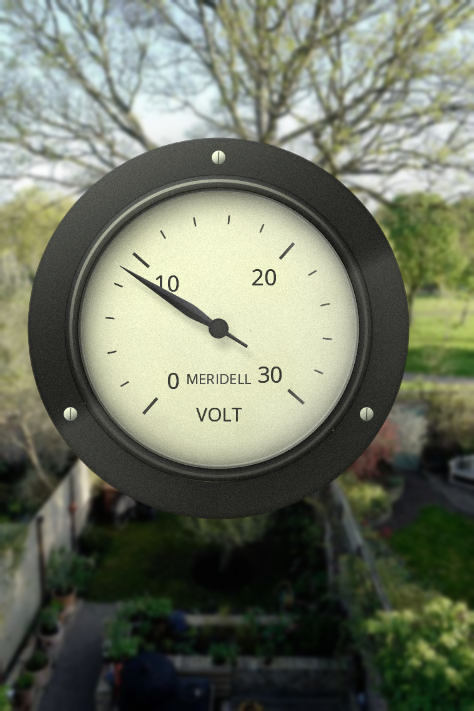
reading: value=9 unit=V
